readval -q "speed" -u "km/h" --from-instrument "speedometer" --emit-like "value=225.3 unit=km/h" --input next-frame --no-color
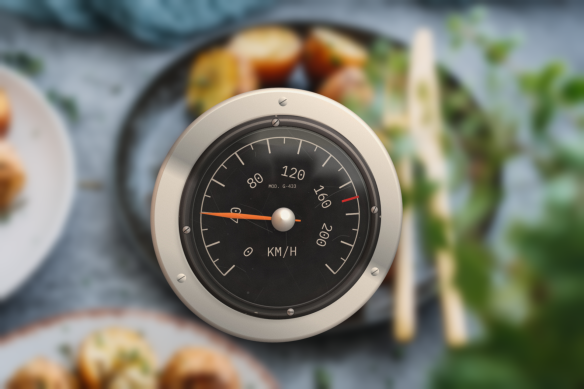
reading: value=40 unit=km/h
